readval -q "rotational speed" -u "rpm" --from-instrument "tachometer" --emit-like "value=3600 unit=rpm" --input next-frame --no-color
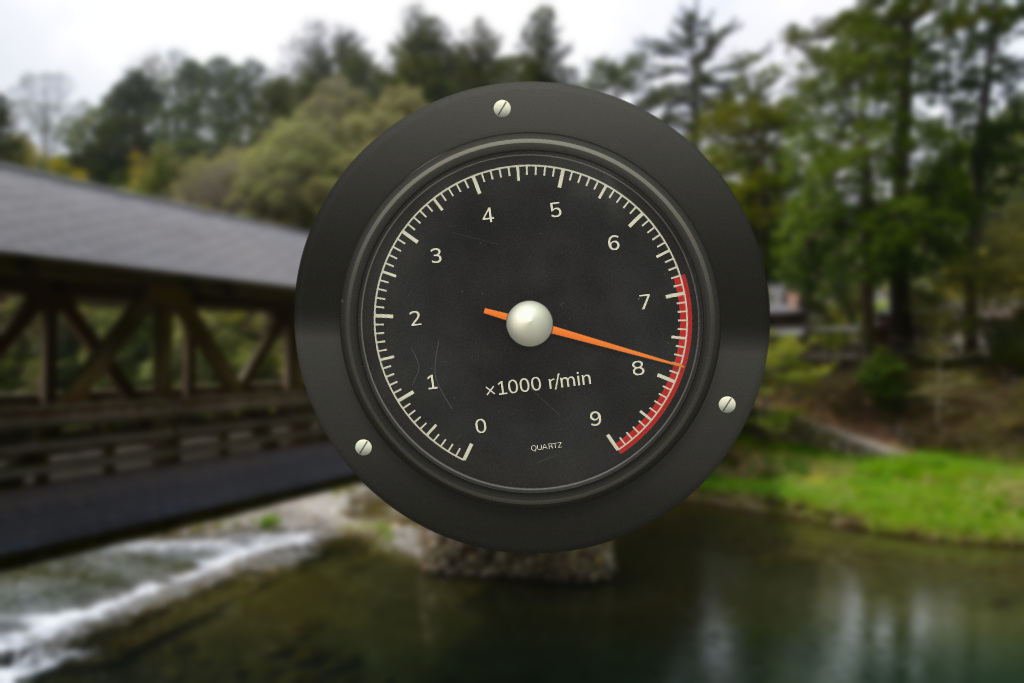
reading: value=7800 unit=rpm
